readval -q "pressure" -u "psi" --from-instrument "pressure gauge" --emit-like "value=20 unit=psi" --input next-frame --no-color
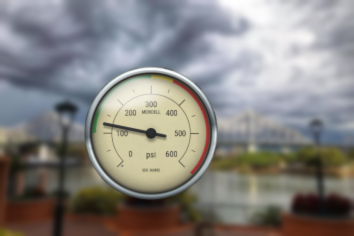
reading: value=125 unit=psi
